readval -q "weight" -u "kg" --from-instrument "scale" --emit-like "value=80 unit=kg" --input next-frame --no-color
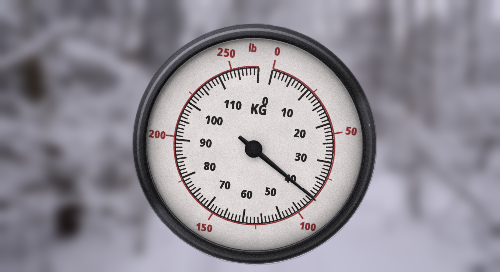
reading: value=40 unit=kg
